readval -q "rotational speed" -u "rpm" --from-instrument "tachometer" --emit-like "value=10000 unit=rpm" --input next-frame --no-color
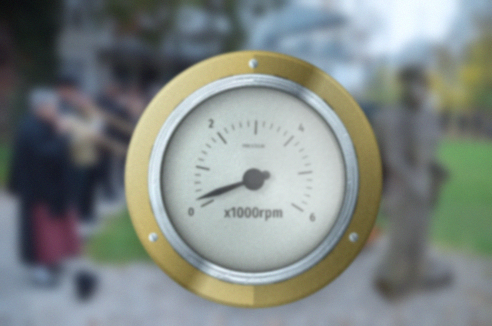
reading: value=200 unit=rpm
